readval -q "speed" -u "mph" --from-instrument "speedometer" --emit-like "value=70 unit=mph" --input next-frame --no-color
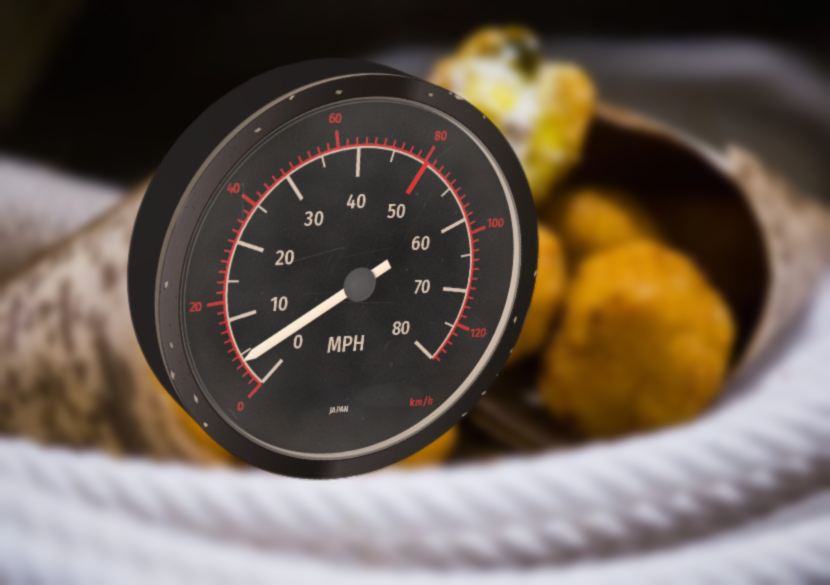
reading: value=5 unit=mph
